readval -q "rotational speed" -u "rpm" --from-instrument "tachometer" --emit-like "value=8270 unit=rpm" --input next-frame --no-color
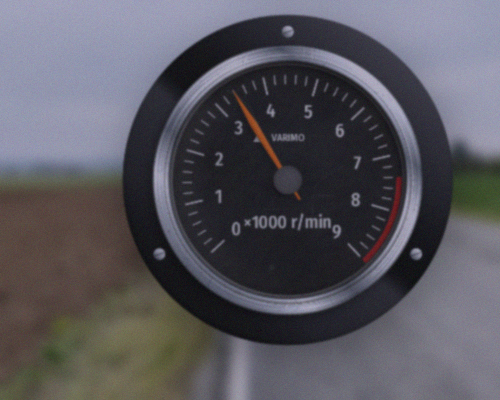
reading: value=3400 unit=rpm
